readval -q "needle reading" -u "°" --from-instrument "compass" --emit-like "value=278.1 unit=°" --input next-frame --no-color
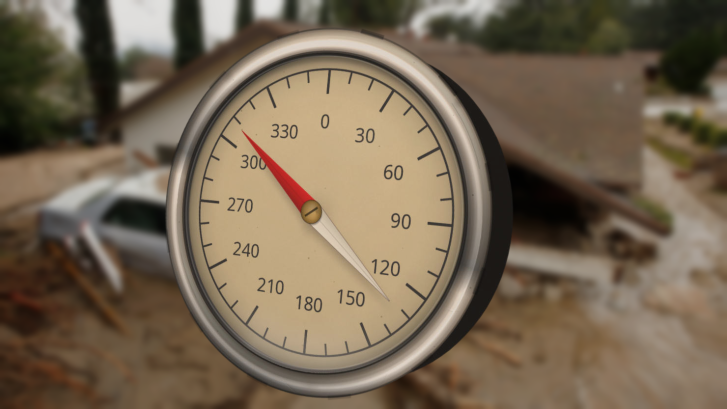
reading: value=310 unit=°
